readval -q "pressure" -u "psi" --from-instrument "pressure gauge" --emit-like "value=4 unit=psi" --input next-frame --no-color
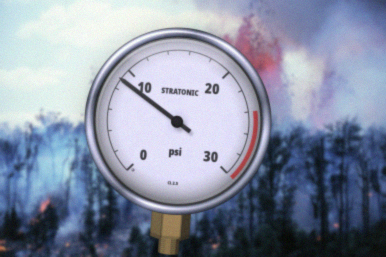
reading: value=9 unit=psi
